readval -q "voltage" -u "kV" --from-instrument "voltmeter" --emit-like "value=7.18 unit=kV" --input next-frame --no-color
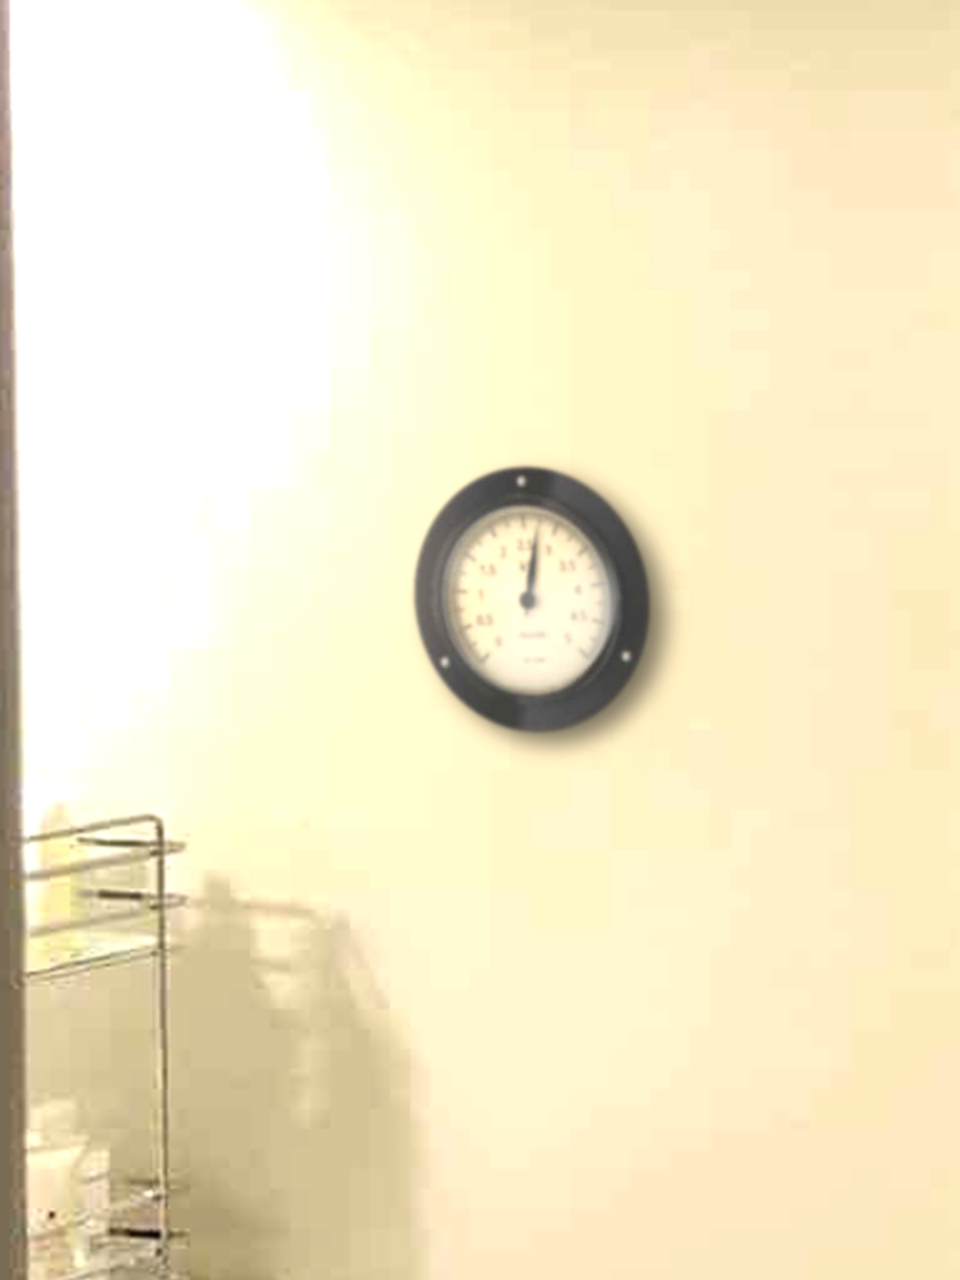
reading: value=2.75 unit=kV
